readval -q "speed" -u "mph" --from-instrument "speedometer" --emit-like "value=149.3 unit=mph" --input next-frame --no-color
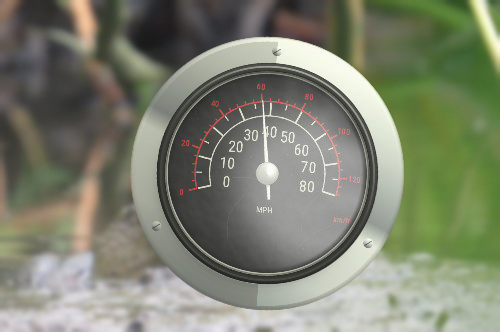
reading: value=37.5 unit=mph
